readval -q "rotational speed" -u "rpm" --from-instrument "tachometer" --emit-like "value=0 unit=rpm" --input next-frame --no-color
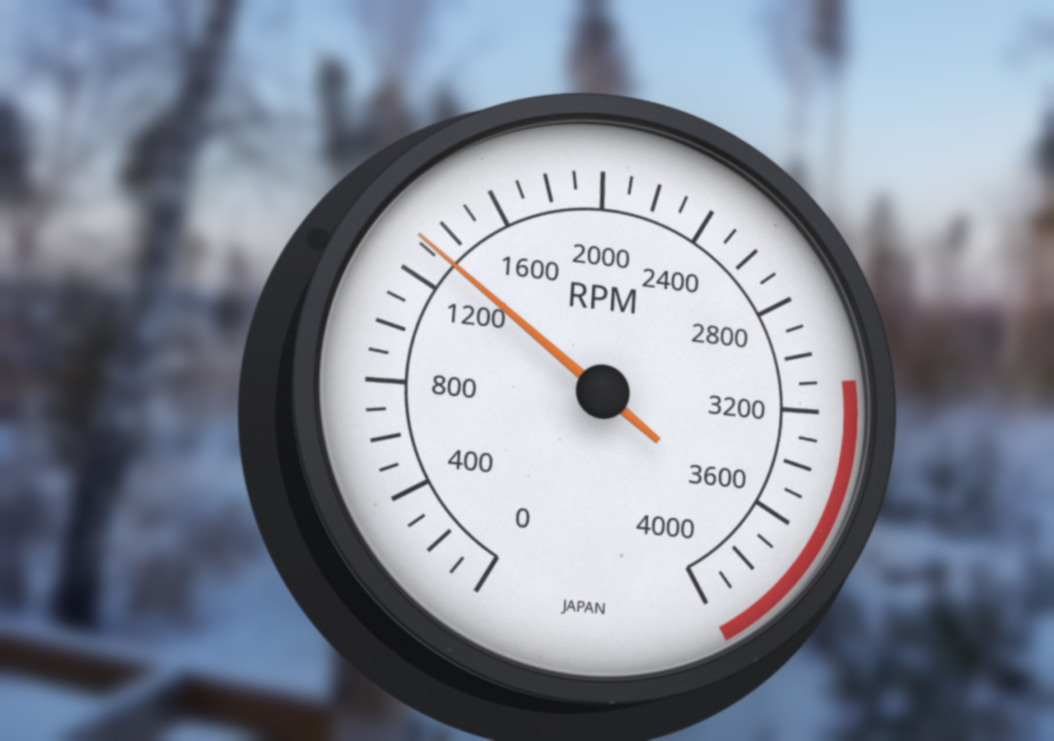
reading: value=1300 unit=rpm
